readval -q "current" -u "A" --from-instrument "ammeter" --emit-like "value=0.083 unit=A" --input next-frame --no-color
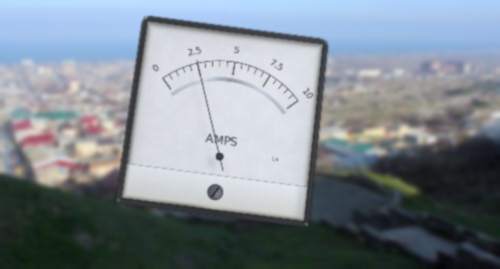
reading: value=2.5 unit=A
